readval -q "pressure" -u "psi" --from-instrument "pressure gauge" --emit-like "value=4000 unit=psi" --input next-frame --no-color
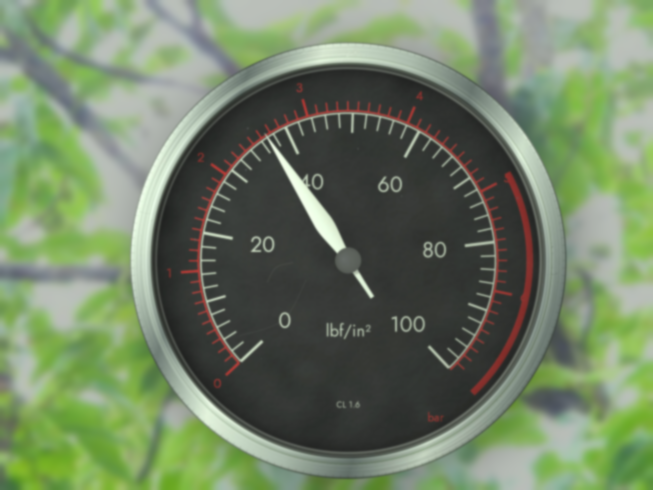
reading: value=37 unit=psi
